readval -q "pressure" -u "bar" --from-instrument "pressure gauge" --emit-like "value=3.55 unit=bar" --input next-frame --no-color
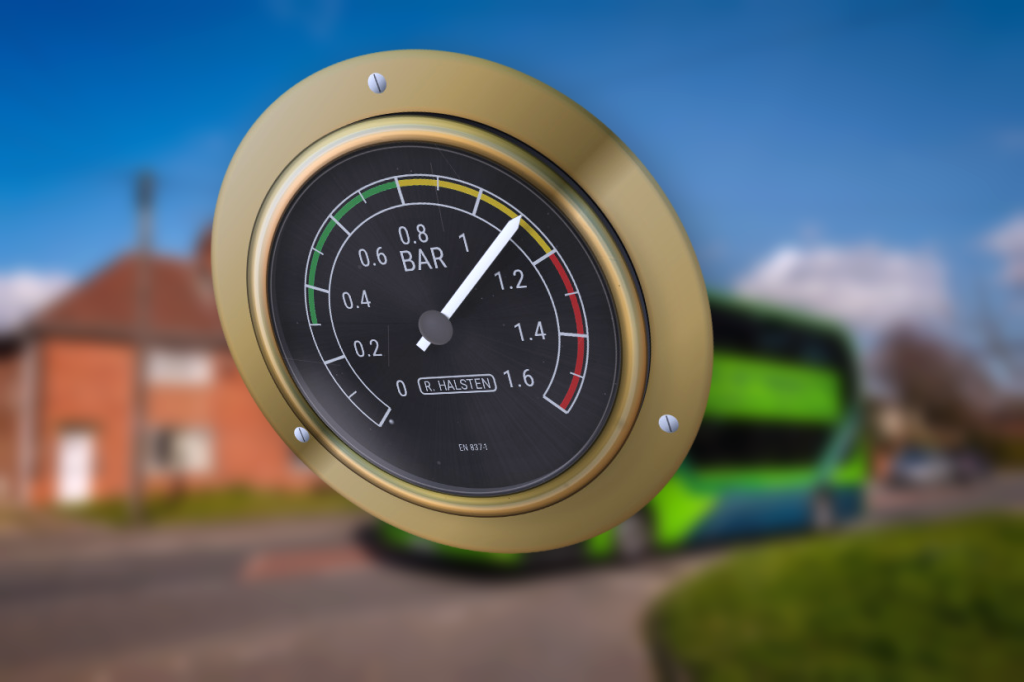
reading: value=1.1 unit=bar
